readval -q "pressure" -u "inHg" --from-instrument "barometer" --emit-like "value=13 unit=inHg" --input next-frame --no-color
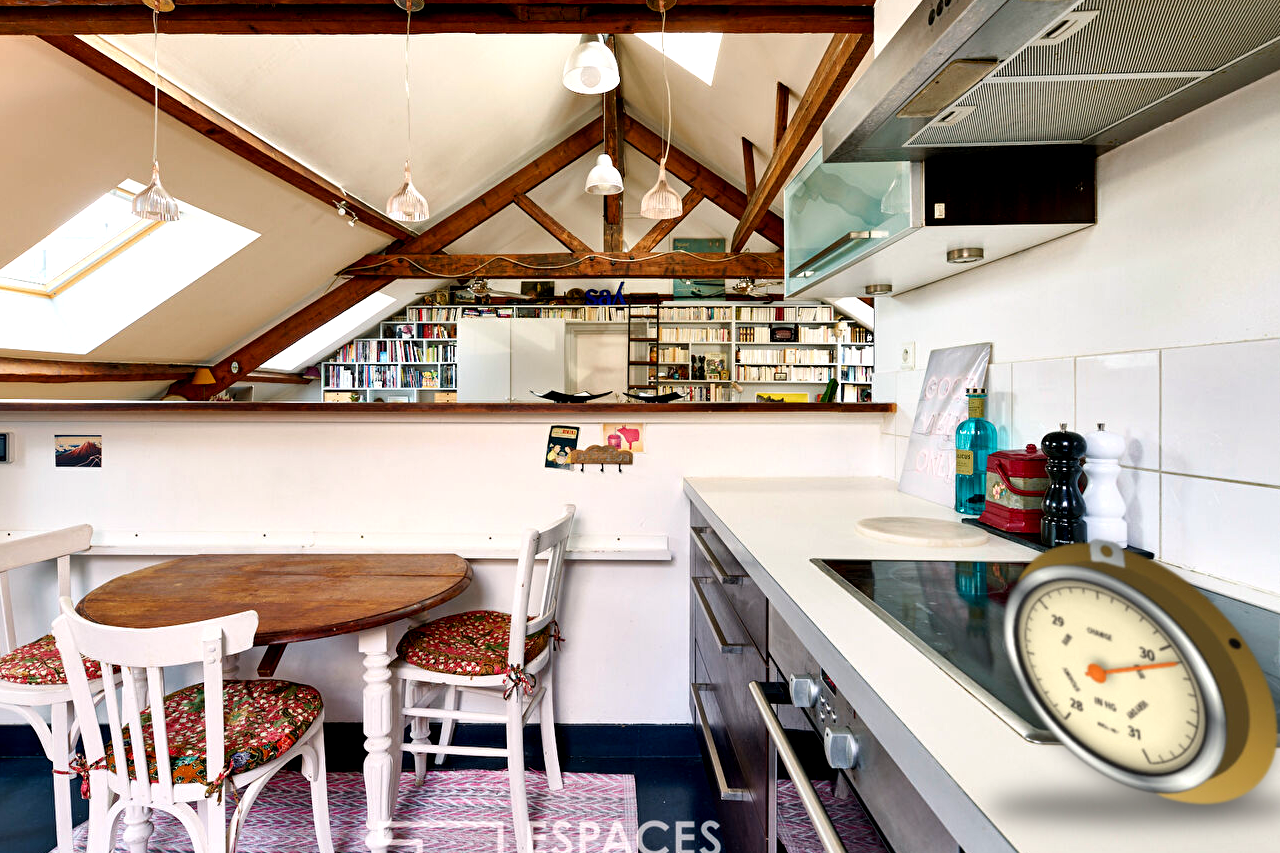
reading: value=30.1 unit=inHg
